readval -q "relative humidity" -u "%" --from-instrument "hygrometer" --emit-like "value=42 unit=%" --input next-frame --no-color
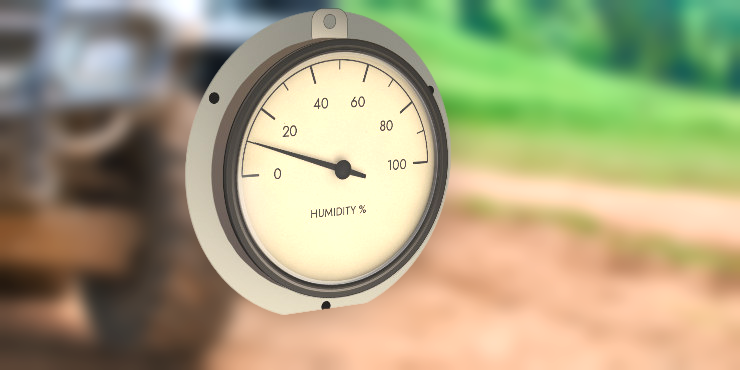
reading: value=10 unit=%
